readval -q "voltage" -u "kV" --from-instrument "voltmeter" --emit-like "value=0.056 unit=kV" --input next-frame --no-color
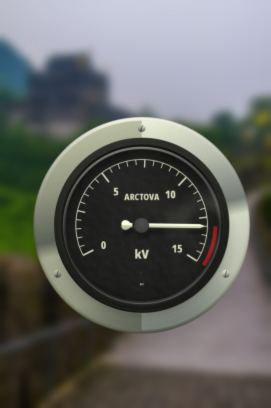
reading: value=13 unit=kV
